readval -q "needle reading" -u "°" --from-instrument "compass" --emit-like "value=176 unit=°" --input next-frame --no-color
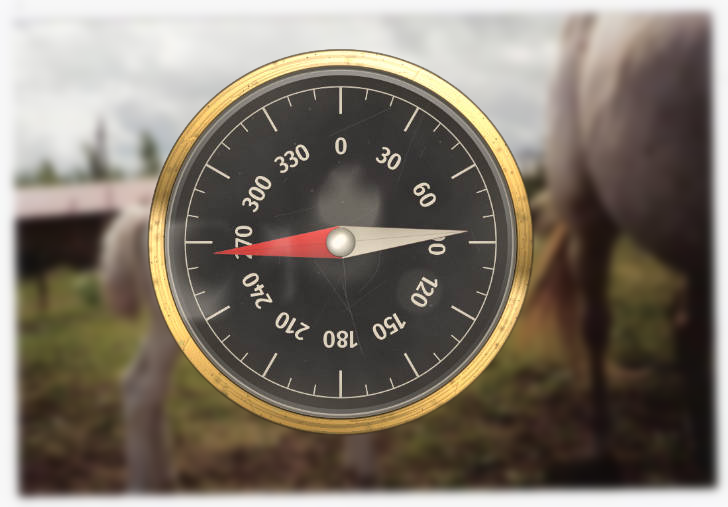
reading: value=265 unit=°
